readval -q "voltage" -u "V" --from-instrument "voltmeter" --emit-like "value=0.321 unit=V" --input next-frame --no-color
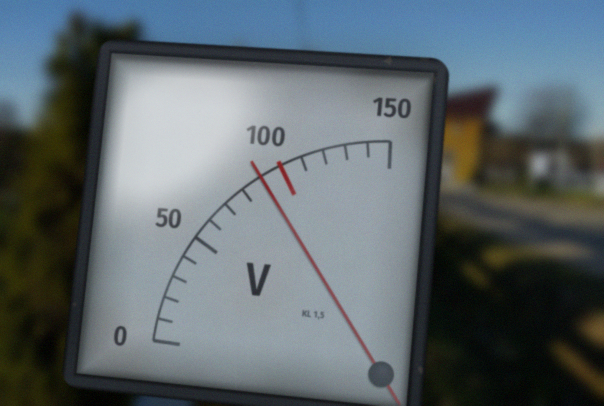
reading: value=90 unit=V
